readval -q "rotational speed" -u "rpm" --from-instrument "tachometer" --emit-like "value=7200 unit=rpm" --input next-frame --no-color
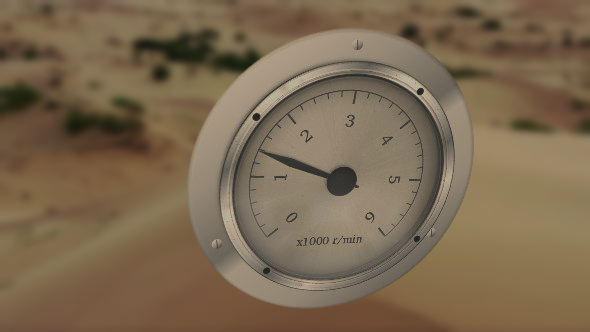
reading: value=1400 unit=rpm
